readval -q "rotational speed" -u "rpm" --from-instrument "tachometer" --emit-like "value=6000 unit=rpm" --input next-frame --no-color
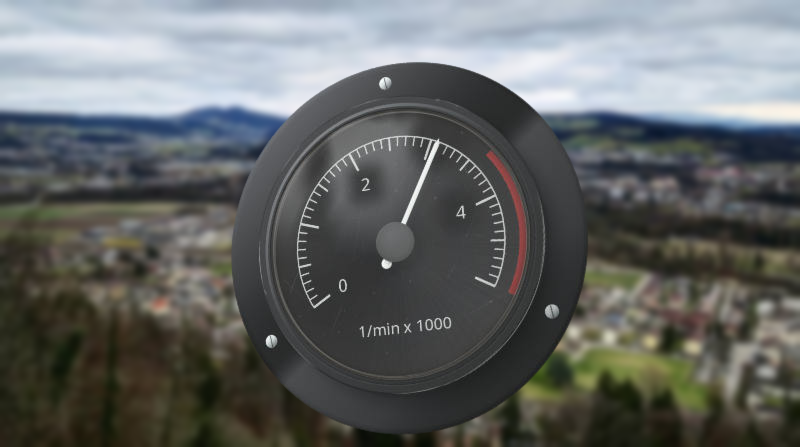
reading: value=3100 unit=rpm
